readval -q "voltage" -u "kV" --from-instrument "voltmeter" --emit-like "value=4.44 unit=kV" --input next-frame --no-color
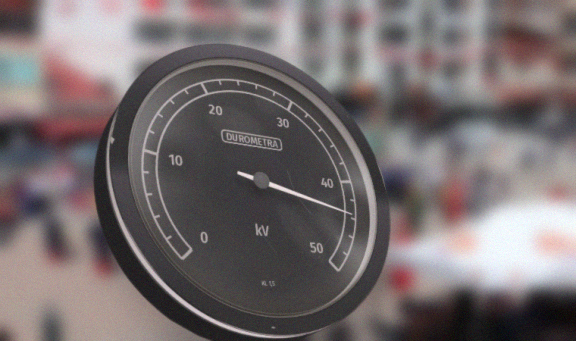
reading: value=44 unit=kV
